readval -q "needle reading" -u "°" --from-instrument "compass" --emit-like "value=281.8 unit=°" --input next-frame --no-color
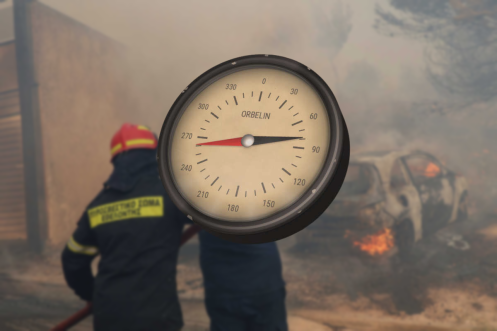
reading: value=260 unit=°
